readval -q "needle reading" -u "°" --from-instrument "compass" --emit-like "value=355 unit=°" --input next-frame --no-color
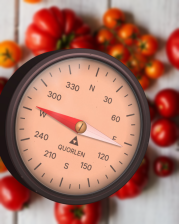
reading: value=275 unit=°
